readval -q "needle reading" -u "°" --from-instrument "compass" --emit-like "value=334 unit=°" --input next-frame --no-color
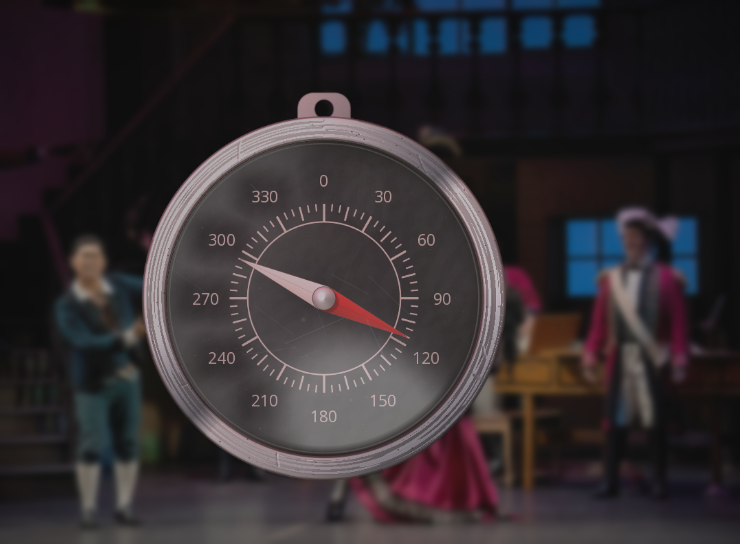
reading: value=115 unit=°
